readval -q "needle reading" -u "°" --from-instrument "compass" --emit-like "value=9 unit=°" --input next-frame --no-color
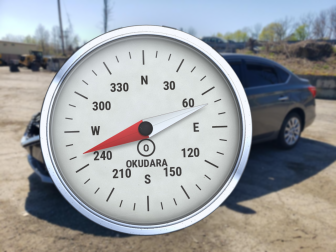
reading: value=250 unit=°
